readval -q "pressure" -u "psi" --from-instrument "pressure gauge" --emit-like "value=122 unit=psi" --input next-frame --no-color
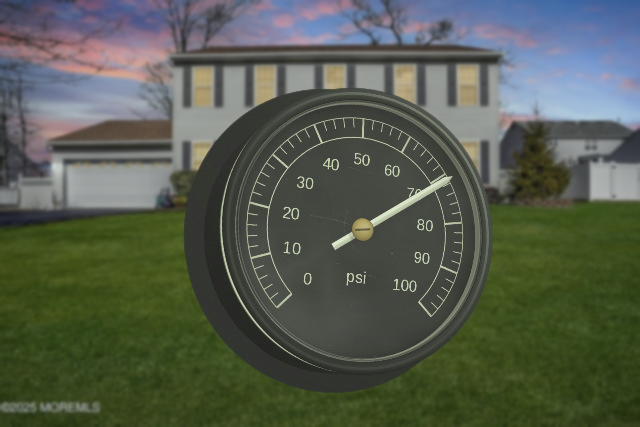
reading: value=71 unit=psi
